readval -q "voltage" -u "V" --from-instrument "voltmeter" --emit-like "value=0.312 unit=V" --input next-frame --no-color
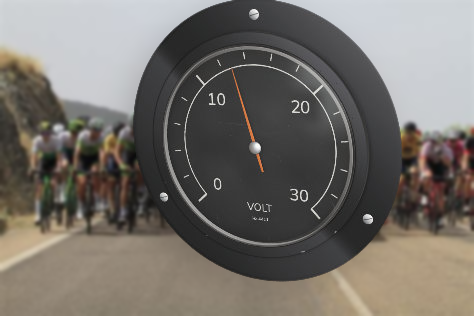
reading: value=13 unit=V
